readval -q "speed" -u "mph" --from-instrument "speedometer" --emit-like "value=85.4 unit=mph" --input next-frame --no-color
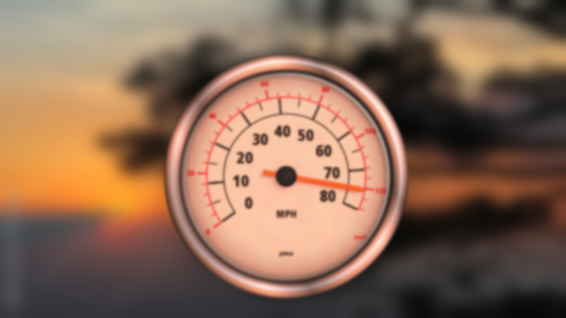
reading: value=75 unit=mph
